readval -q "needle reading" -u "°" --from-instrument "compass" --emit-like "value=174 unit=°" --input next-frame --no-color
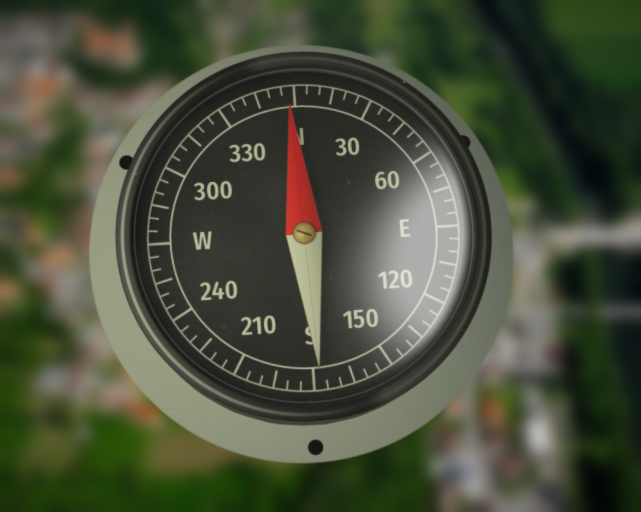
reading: value=357.5 unit=°
